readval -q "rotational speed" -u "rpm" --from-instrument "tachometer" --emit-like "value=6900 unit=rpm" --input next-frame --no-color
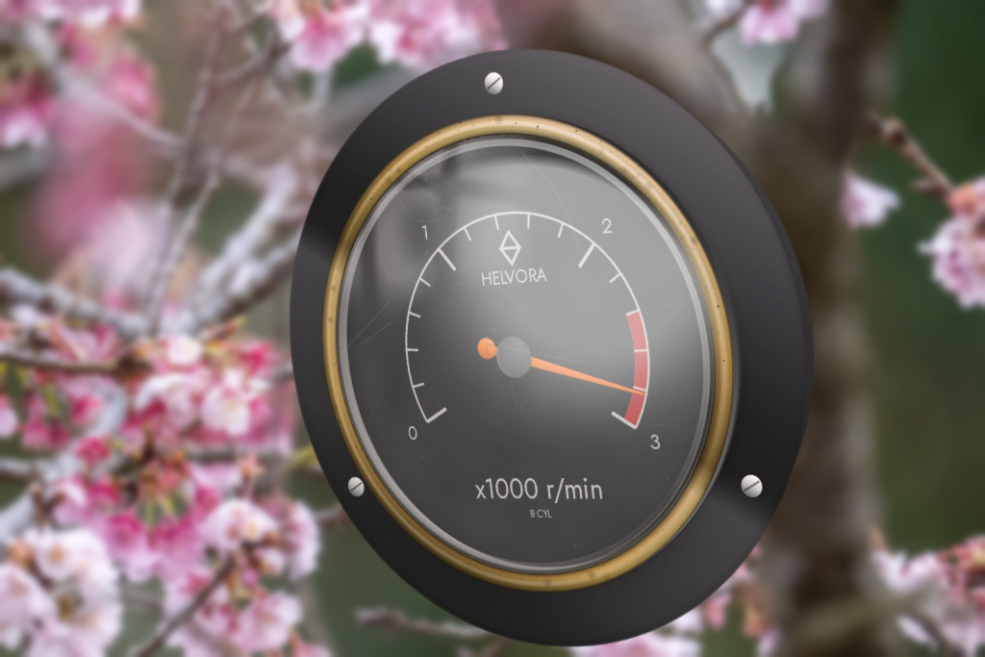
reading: value=2800 unit=rpm
